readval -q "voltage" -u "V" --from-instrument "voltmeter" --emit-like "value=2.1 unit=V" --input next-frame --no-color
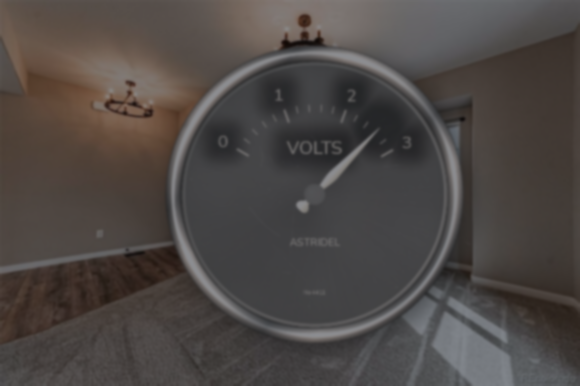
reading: value=2.6 unit=V
